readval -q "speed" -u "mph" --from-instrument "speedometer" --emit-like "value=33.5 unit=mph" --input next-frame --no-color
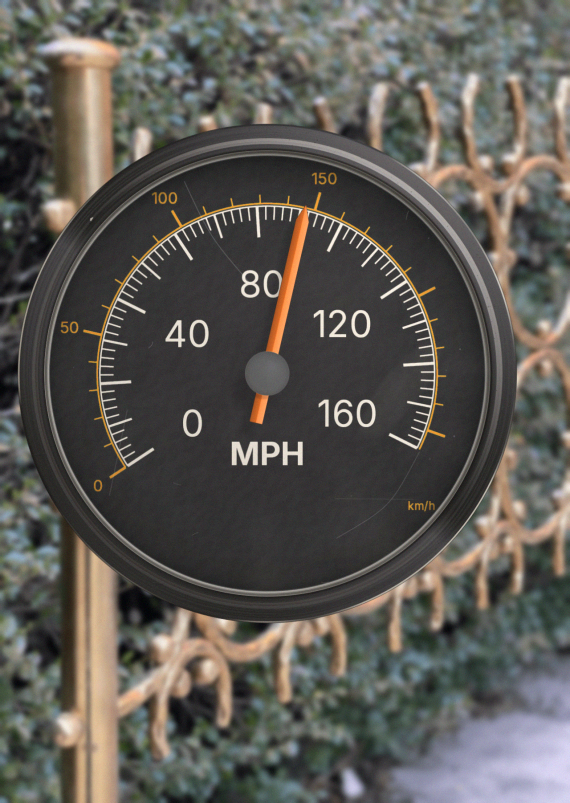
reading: value=91 unit=mph
